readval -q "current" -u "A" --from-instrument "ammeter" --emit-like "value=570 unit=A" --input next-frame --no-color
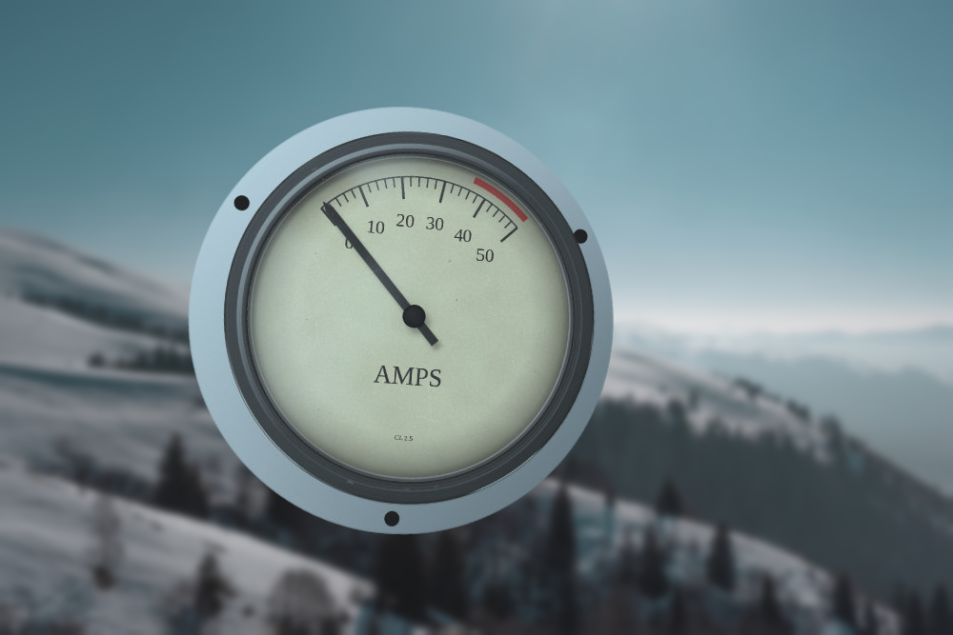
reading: value=1 unit=A
